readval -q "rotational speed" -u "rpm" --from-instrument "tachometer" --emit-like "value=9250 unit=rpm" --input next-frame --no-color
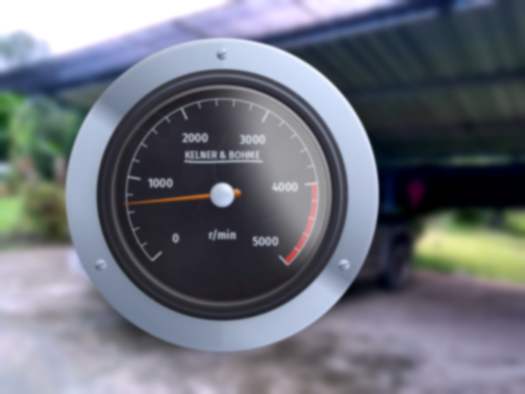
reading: value=700 unit=rpm
